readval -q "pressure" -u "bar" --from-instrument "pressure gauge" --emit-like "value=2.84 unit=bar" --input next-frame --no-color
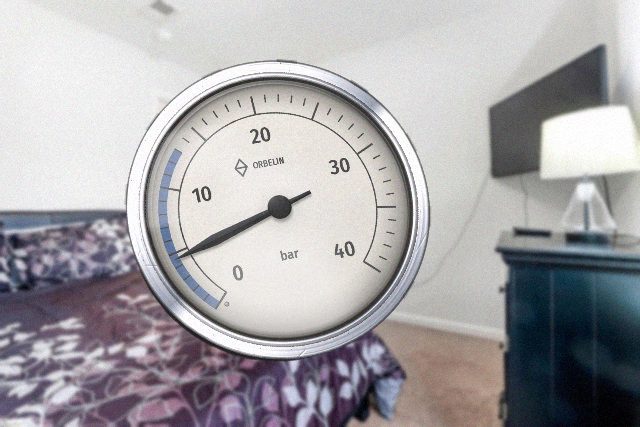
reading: value=4.5 unit=bar
